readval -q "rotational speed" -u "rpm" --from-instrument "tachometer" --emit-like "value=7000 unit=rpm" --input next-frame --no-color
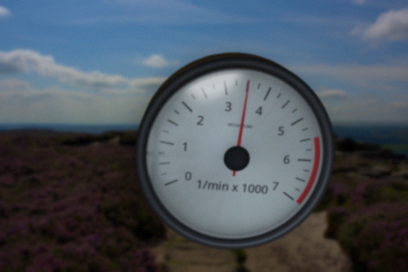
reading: value=3500 unit=rpm
